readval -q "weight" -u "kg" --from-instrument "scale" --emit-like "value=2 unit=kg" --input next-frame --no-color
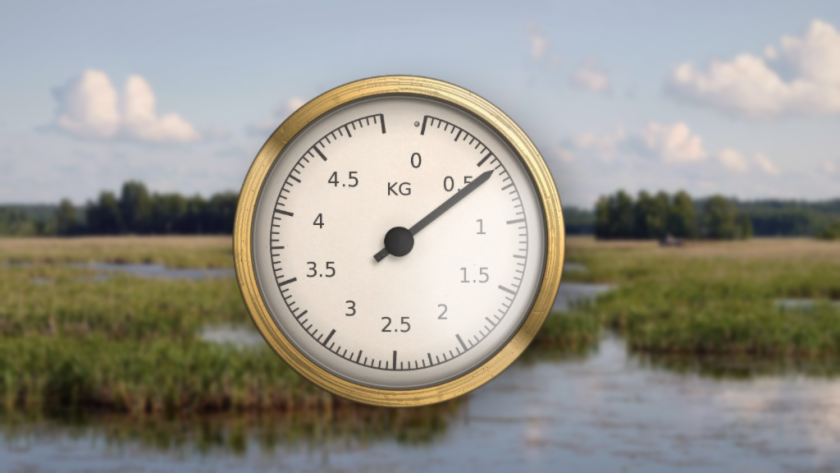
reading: value=0.6 unit=kg
